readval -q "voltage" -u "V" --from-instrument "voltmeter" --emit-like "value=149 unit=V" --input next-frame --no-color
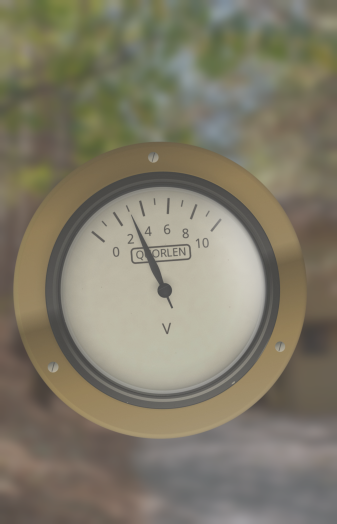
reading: value=3 unit=V
